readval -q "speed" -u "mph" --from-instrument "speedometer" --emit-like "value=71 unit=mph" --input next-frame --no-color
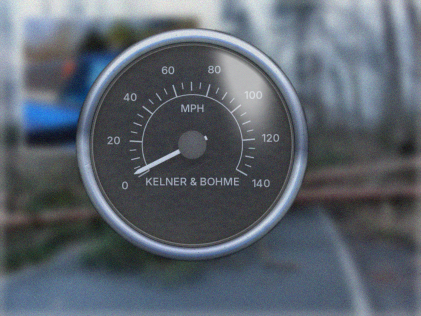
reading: value=2.5 unit=mph
